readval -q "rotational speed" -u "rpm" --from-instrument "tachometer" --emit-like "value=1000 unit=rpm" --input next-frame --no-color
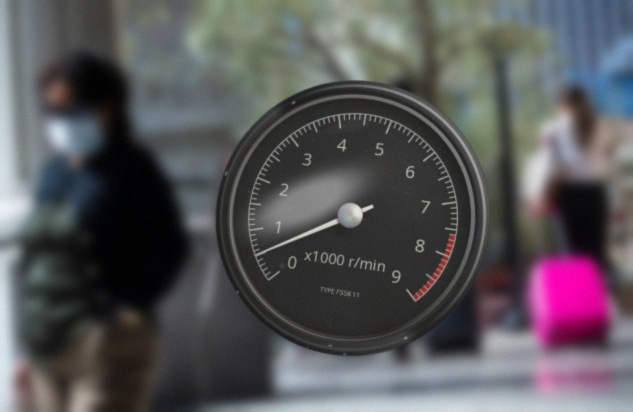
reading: value=500 unit=rpm
